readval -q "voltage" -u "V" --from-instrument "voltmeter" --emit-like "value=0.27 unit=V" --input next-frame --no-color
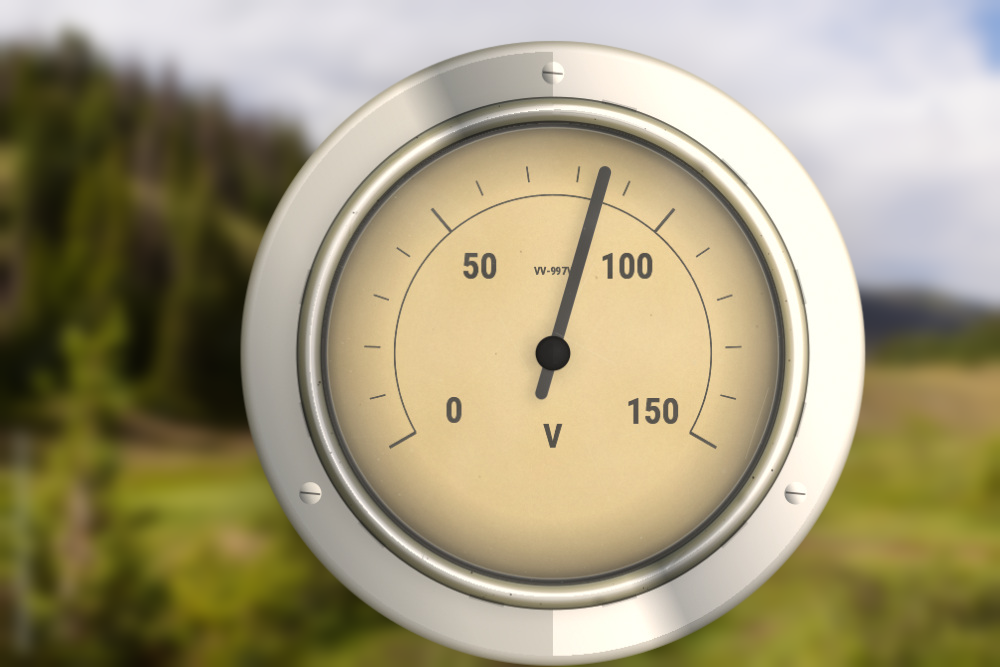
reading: value=85 unit=V
